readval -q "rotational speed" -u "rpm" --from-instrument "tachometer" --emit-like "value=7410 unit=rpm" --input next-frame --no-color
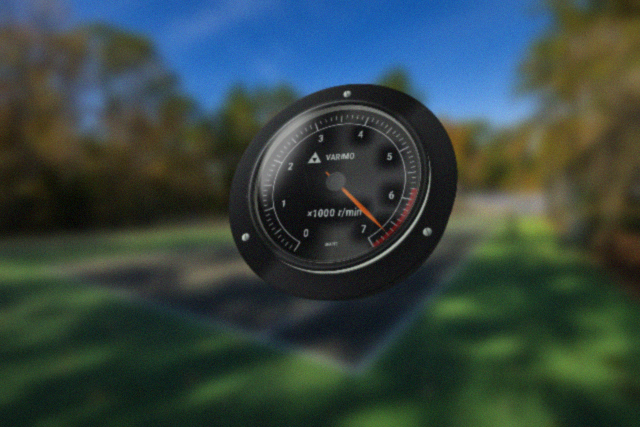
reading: value=6700 unit=rpm
